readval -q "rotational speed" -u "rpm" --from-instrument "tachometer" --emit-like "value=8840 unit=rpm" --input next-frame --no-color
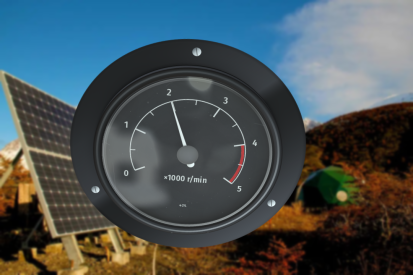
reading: value=2000 unit=rpm
